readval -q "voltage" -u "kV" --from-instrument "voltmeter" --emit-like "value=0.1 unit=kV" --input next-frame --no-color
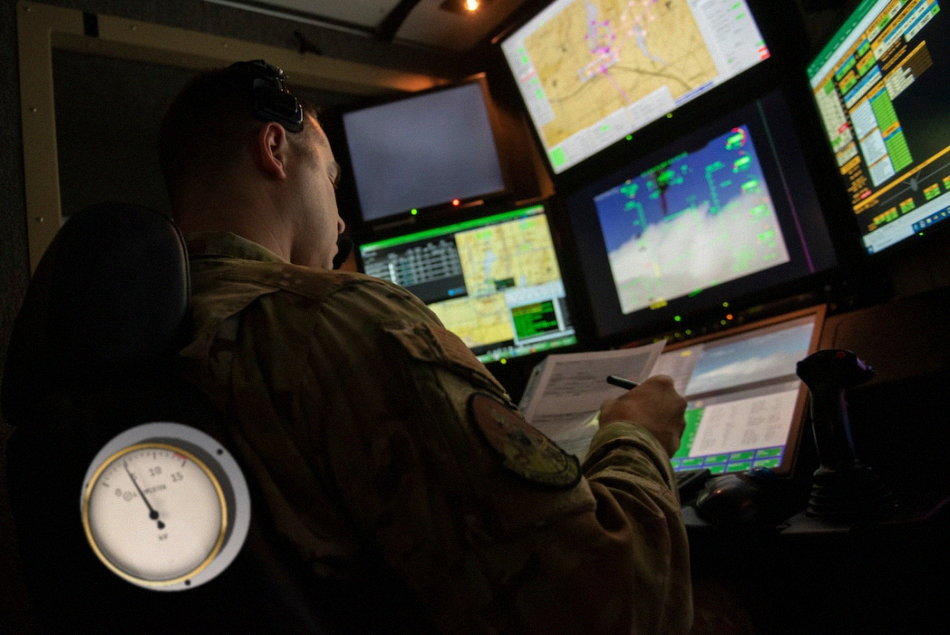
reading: value=5 unit=kV
